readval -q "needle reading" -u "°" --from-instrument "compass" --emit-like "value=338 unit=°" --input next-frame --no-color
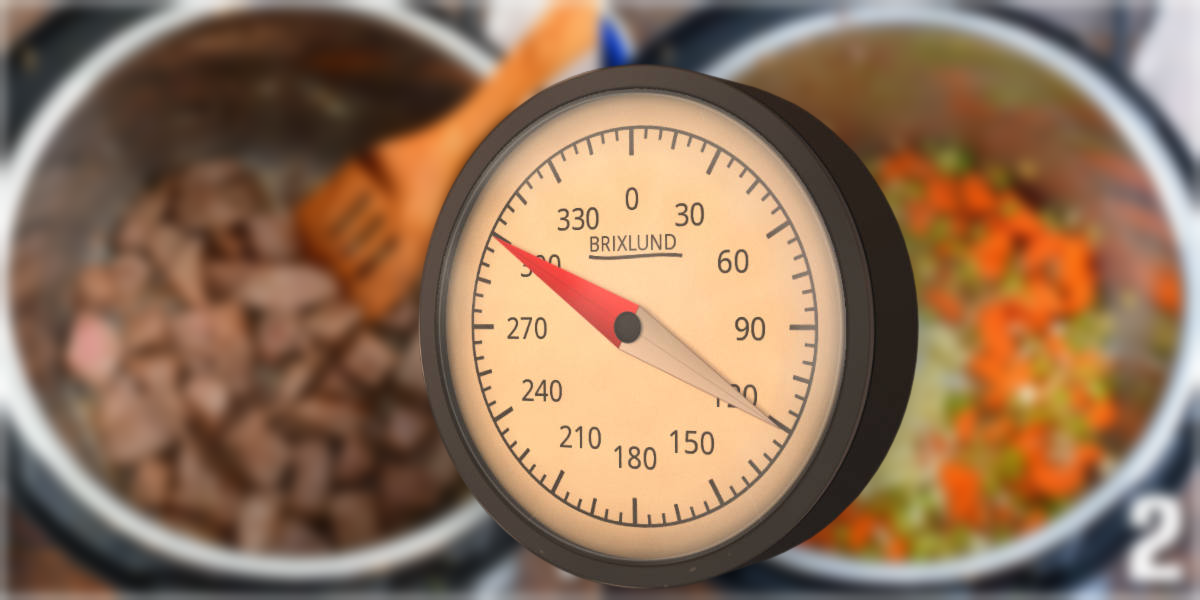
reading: value=300 unit=°
